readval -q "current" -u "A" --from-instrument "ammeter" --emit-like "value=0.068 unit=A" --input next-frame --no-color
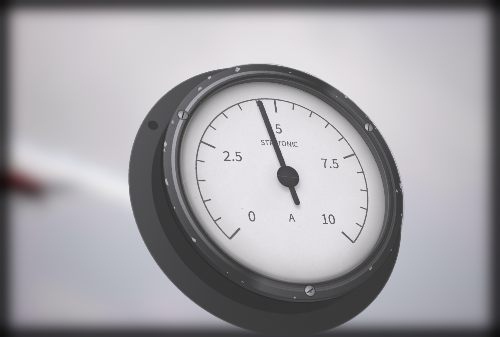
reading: value=4.5 unit=A
